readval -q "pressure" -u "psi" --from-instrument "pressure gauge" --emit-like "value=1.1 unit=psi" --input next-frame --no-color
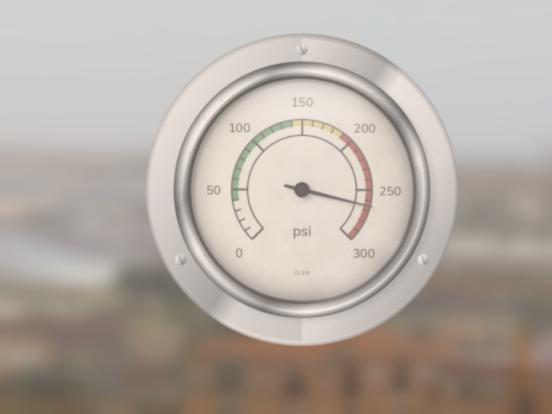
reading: value=265 unit=psi
